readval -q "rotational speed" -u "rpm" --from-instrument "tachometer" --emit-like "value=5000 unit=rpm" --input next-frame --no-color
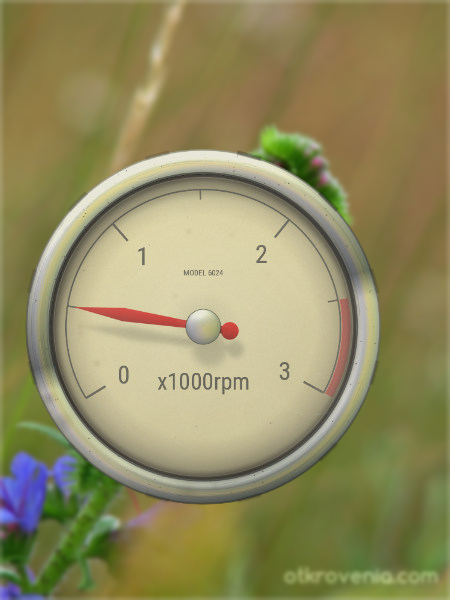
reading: value=500 unit=rpm
